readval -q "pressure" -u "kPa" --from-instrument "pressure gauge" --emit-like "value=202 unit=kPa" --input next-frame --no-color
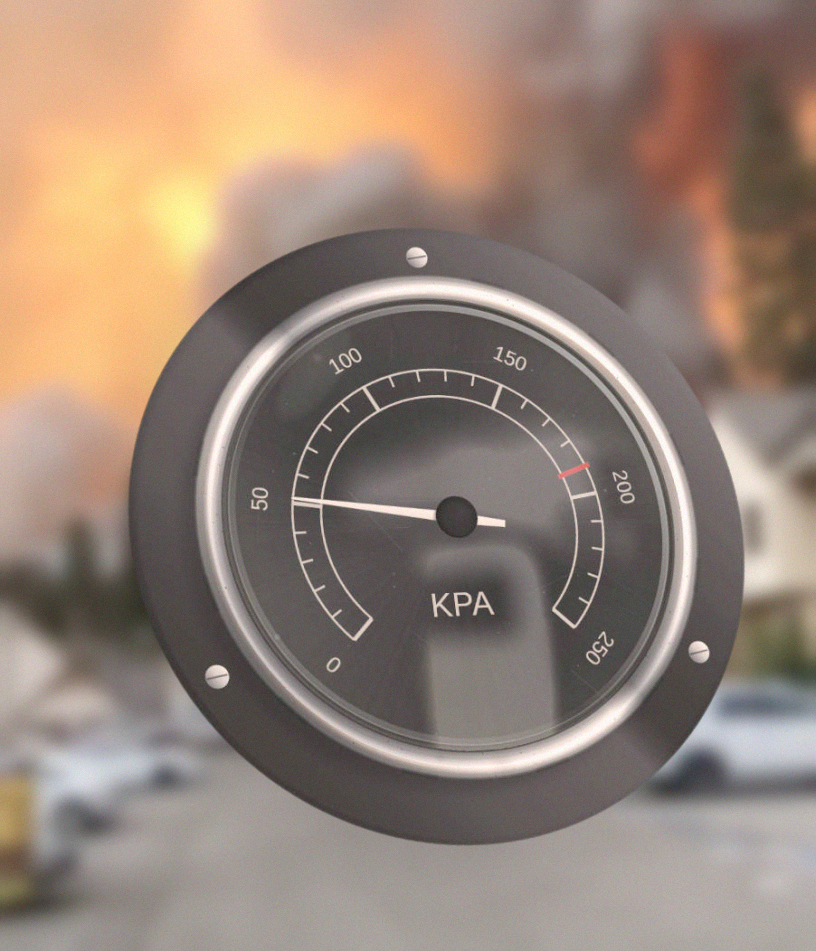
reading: value=50 unit=kPa
